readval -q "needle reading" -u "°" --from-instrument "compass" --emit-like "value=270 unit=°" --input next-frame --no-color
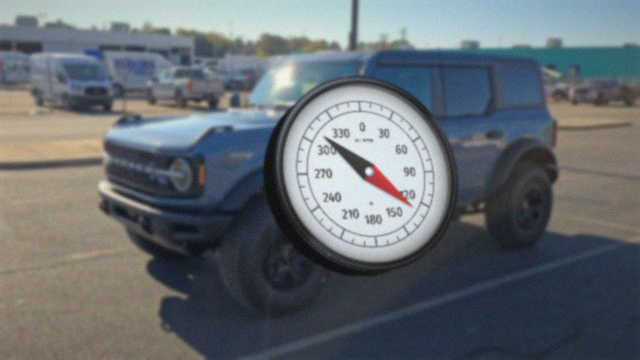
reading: value=130 unit=°
